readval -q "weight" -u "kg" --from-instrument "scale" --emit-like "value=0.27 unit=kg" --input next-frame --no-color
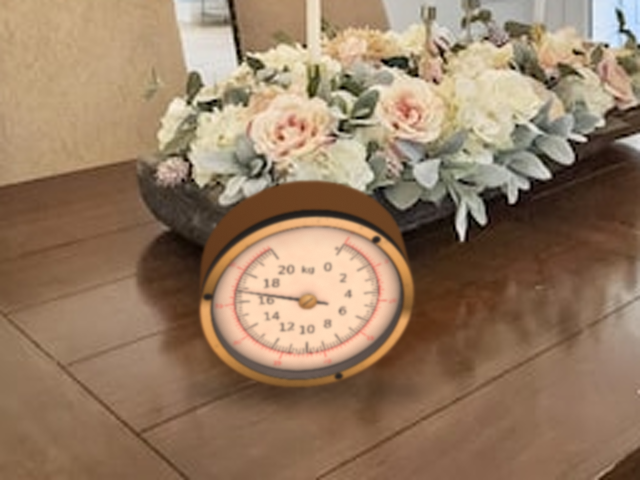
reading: value=17 unit=kg
